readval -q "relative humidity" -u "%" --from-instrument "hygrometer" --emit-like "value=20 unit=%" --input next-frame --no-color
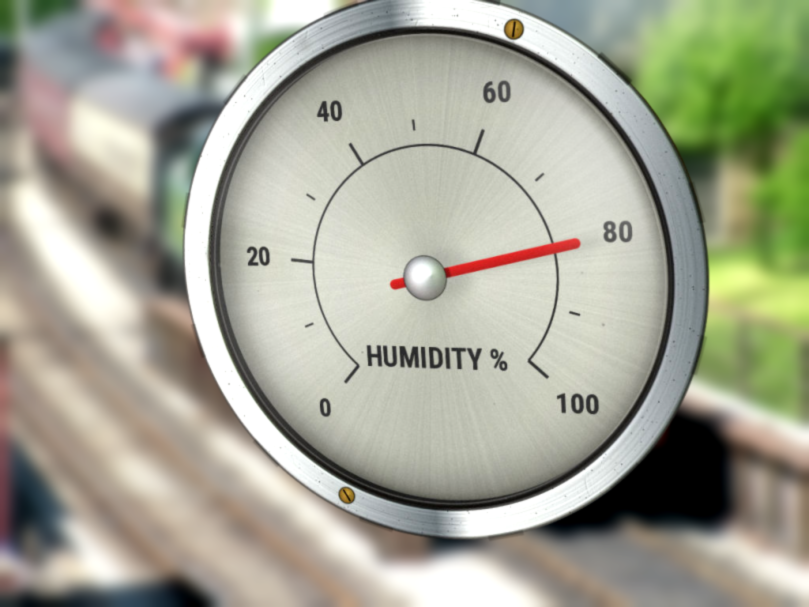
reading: value=80 unit=%
